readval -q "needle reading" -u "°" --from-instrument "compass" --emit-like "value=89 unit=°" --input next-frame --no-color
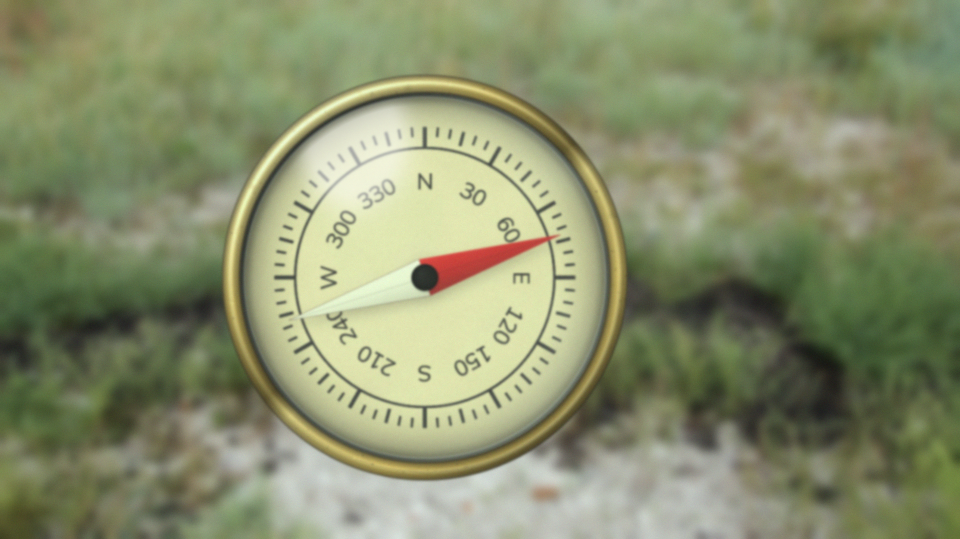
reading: value=72.5 unit=°
